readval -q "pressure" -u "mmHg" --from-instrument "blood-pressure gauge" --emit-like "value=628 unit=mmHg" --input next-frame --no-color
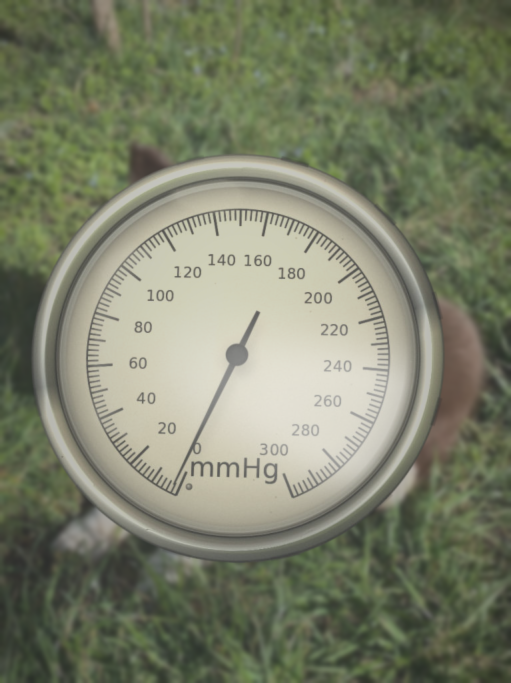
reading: value=2 unit=mmHg
